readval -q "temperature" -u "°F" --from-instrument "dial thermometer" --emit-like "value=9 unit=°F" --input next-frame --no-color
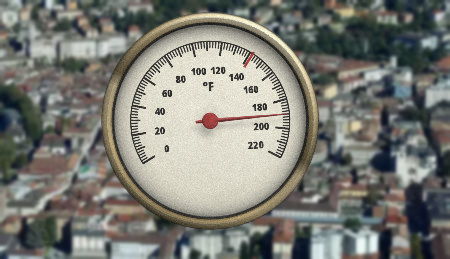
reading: value=190 unit=°F
